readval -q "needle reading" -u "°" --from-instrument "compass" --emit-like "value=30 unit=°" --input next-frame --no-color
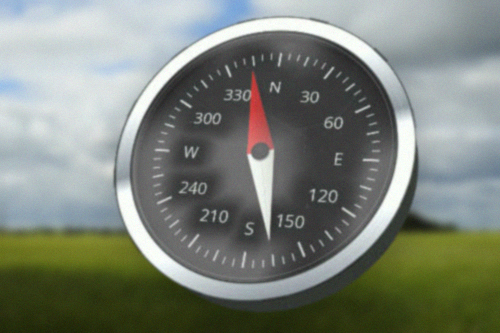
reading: value=345 unit=°
